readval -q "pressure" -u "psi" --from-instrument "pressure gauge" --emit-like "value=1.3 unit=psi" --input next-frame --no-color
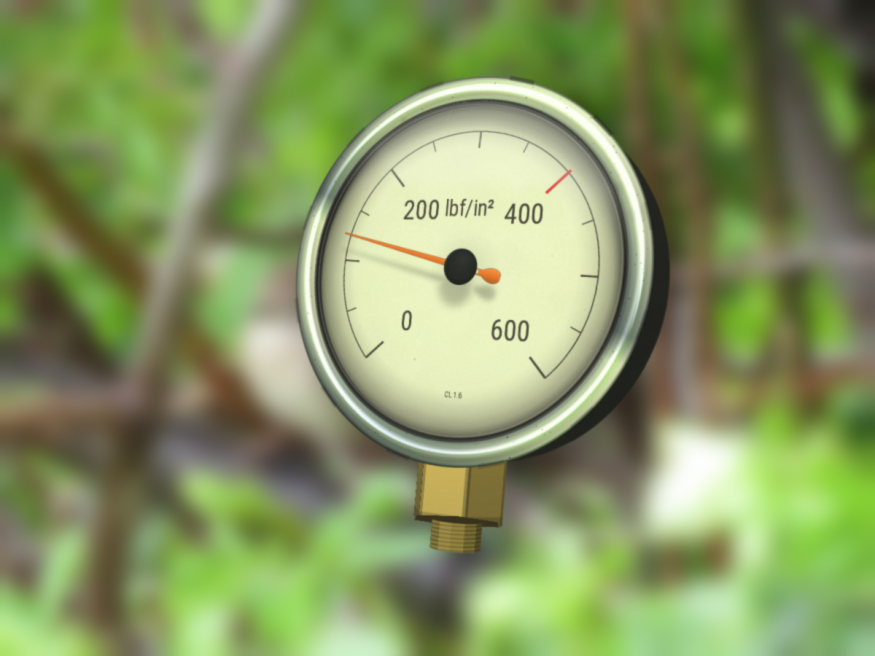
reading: value=125 unit=psi
